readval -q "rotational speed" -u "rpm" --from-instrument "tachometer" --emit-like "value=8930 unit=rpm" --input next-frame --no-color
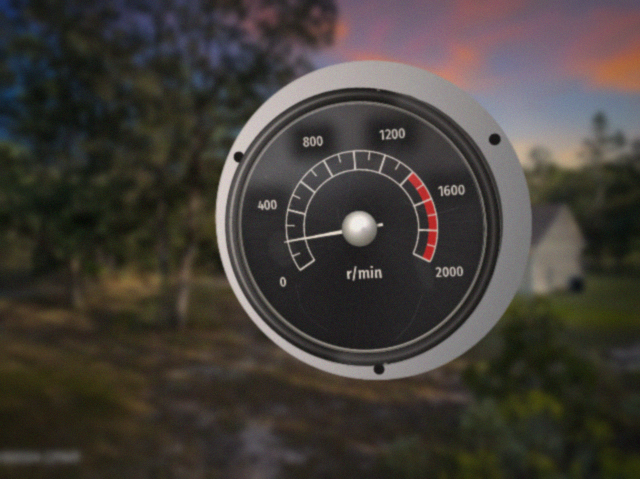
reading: value=200 unit=rpm
